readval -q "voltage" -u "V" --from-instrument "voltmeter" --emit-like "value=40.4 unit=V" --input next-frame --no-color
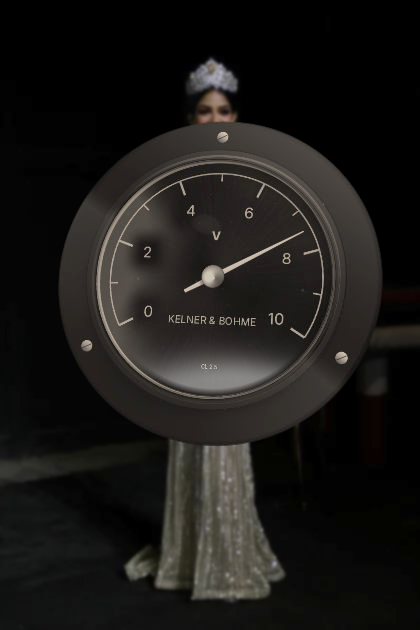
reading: value=7.5 unit=V
